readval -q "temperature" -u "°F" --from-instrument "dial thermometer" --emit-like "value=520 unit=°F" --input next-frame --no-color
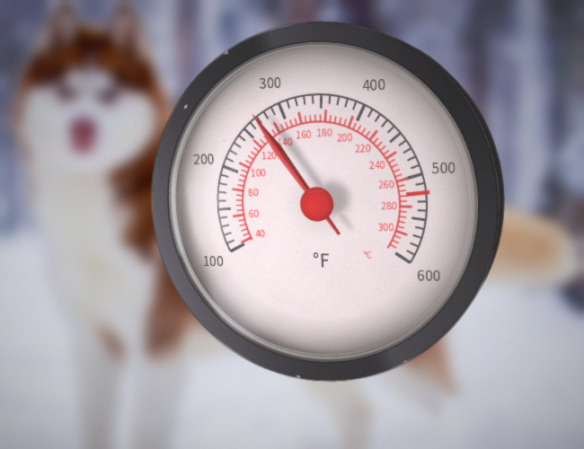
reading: value=270 unit=°F
